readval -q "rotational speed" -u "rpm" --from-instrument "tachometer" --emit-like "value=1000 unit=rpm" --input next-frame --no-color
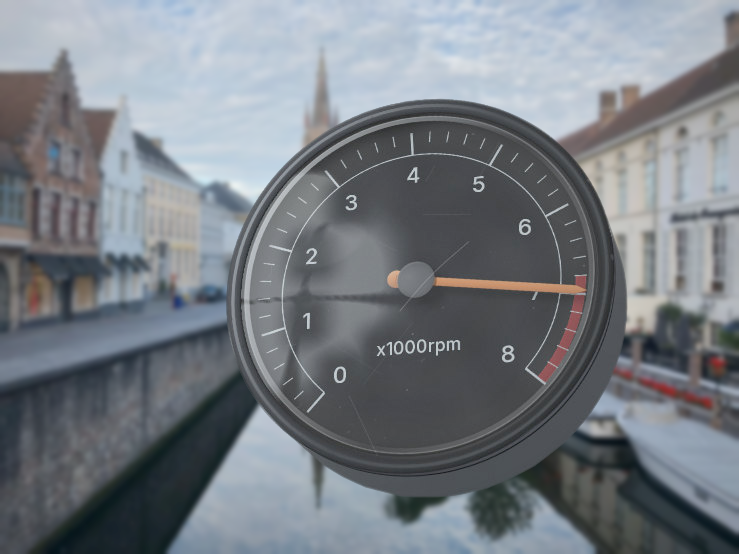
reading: value=7000 unit=rpm
